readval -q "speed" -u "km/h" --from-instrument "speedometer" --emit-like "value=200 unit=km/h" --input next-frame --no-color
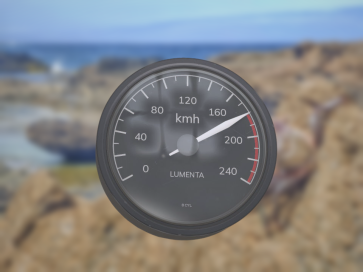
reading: value=180 unit=km/h
